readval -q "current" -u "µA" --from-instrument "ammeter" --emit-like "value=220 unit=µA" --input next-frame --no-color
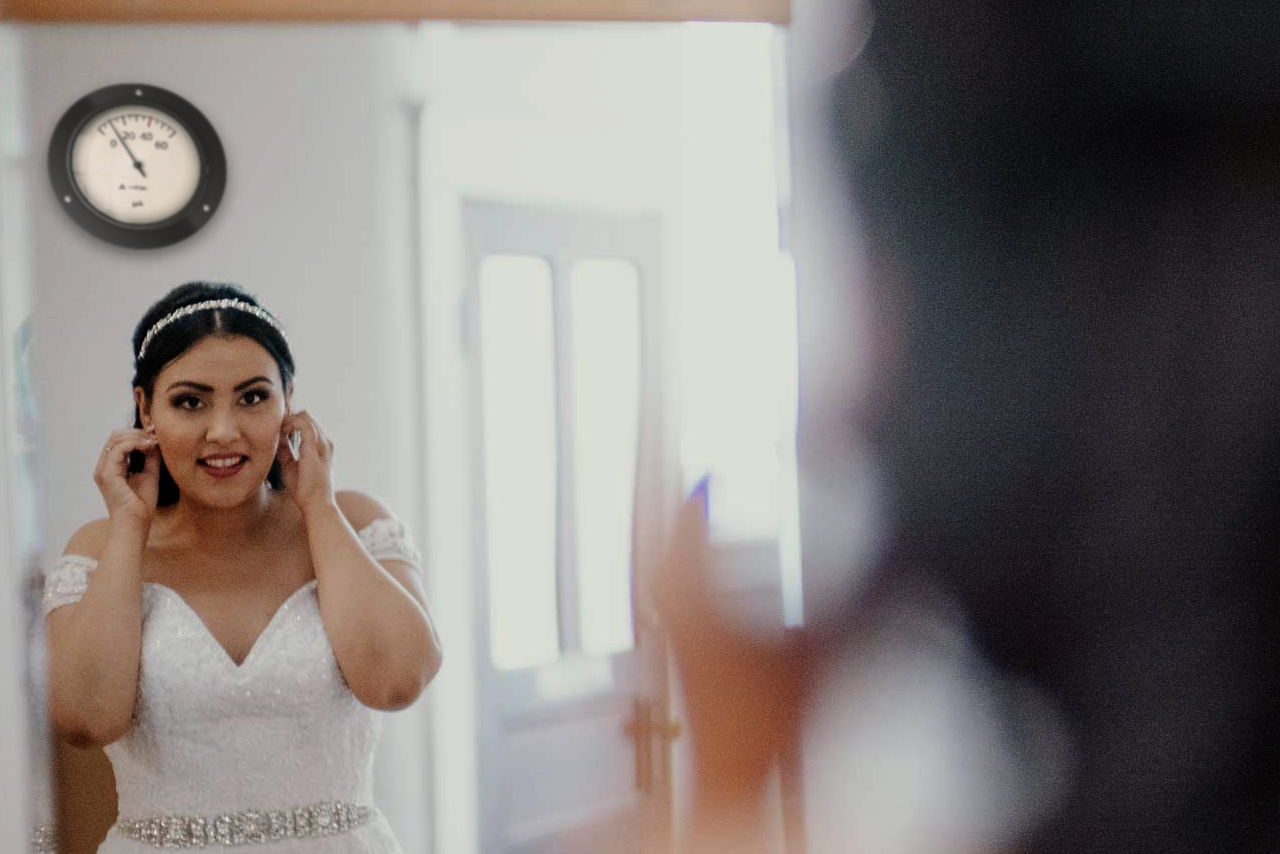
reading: value=10 unit=µA
